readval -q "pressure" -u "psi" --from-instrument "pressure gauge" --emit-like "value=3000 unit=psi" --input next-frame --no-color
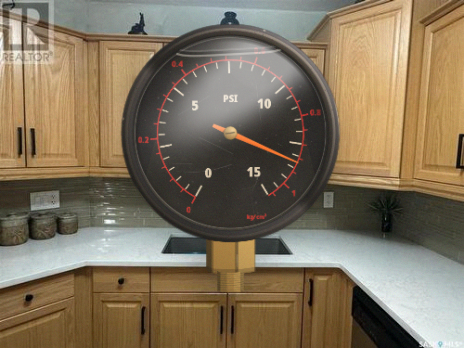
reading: value=13.25 unit=psi
